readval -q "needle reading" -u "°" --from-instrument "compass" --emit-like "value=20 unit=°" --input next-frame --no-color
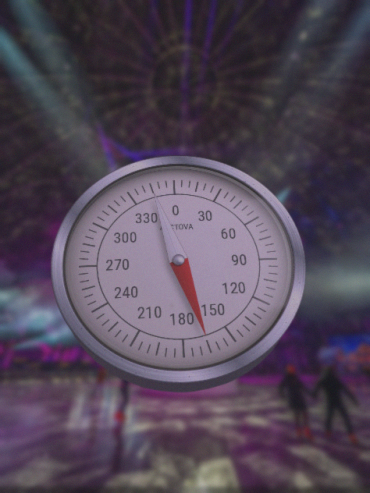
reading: value=165 unit=°
